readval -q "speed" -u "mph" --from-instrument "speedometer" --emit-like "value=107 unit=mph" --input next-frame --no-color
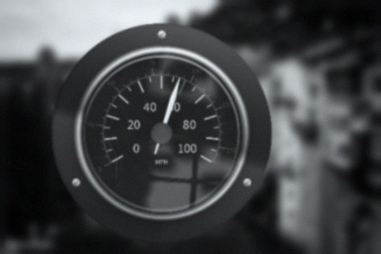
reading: value=57.5 unit=mph
